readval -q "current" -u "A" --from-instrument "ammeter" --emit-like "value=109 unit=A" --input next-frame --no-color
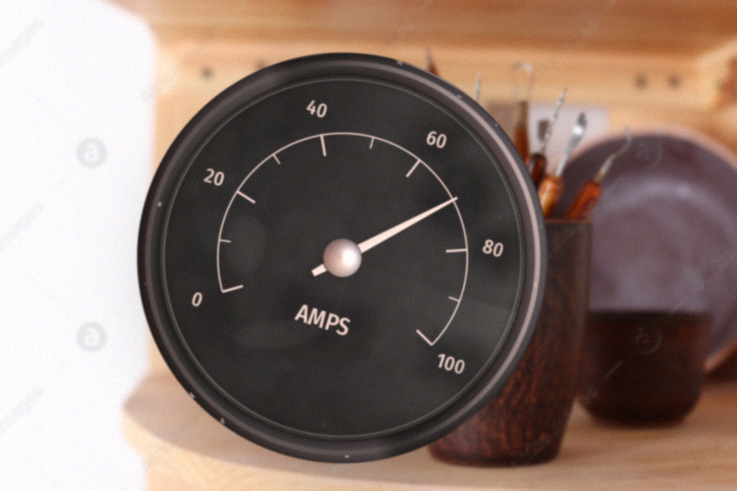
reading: value=70 unit=A
